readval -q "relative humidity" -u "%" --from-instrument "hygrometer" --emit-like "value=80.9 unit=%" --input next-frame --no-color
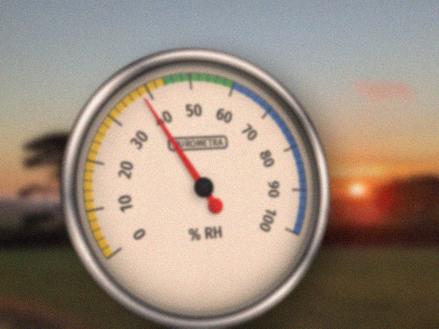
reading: value=38 unit=%
